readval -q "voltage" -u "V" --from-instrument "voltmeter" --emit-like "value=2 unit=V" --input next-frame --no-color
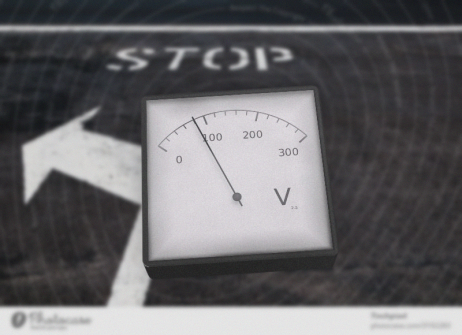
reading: value=80 unit=V
